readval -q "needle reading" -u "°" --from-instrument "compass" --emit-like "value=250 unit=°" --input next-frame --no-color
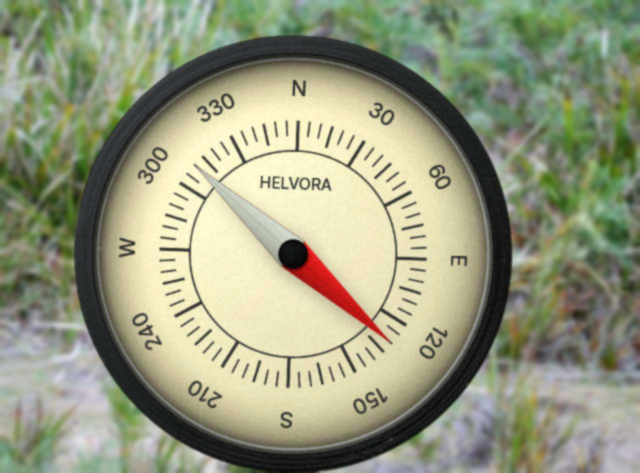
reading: value=130 unit=°
